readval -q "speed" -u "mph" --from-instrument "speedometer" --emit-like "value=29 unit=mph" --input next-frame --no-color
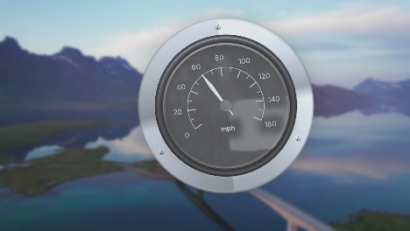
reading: value=60 unit=mph
